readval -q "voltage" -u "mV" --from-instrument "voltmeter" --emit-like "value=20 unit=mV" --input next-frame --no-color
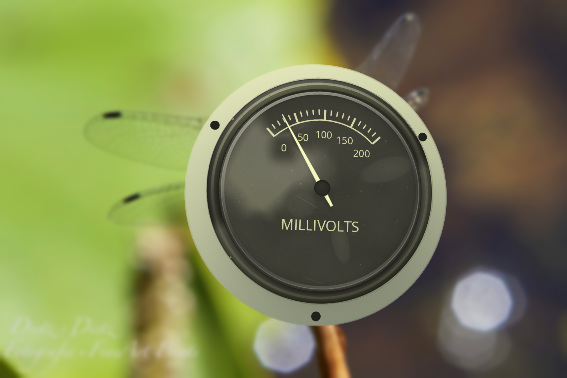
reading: value=30 unit=mV
